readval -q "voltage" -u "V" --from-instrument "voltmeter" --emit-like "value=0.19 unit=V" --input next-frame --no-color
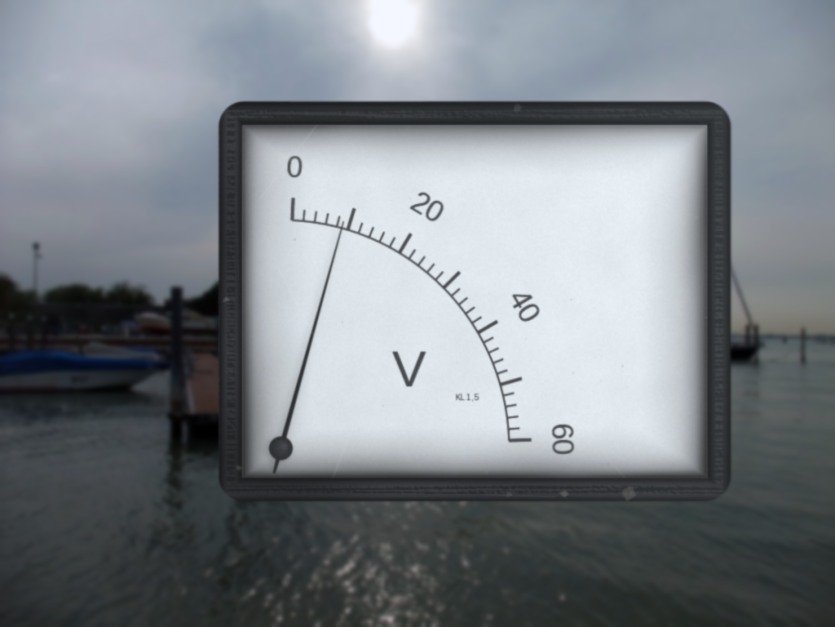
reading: value=9 unit=V
